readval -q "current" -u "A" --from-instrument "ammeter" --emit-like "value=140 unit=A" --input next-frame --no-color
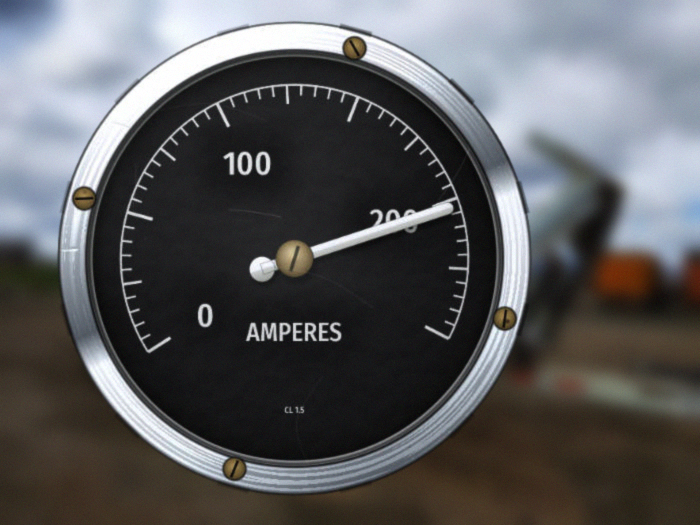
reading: value=202.5 unit=A
